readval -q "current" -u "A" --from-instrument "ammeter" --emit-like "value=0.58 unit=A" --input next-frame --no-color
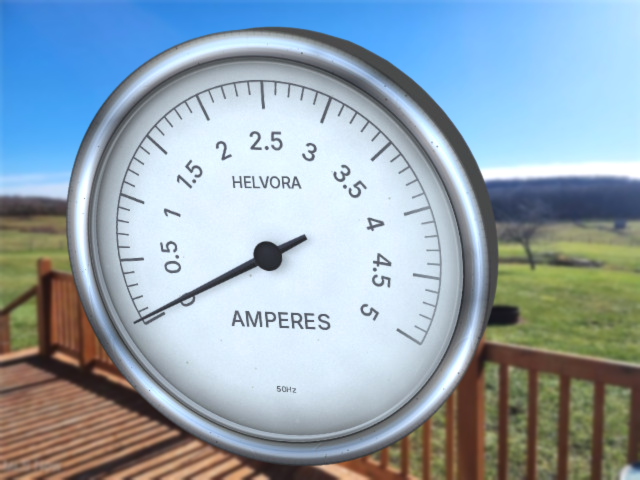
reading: value=0.05 unit=A
